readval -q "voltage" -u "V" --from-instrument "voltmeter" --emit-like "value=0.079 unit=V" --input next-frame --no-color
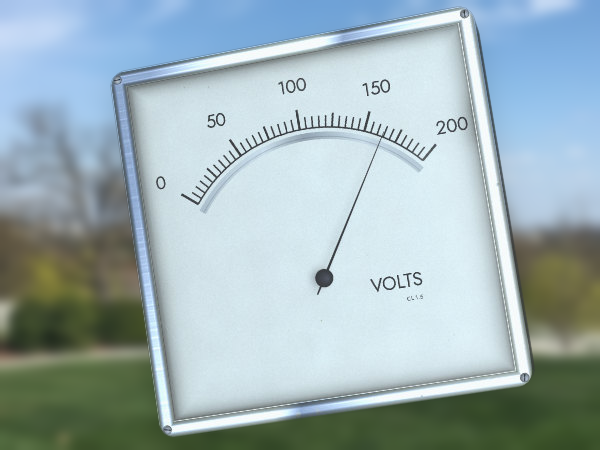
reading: value=165 unit=V
